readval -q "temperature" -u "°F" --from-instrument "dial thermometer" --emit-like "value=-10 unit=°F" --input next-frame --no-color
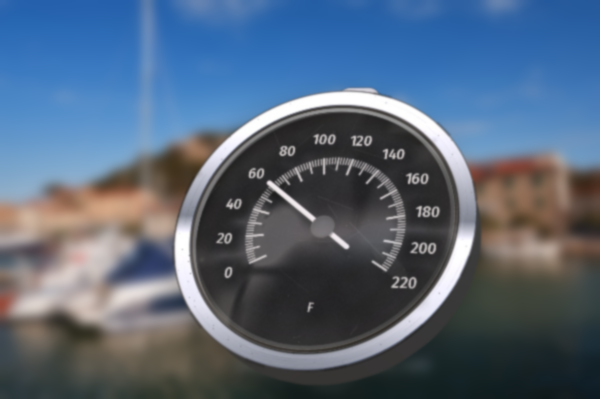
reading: value=60 unit=°F
